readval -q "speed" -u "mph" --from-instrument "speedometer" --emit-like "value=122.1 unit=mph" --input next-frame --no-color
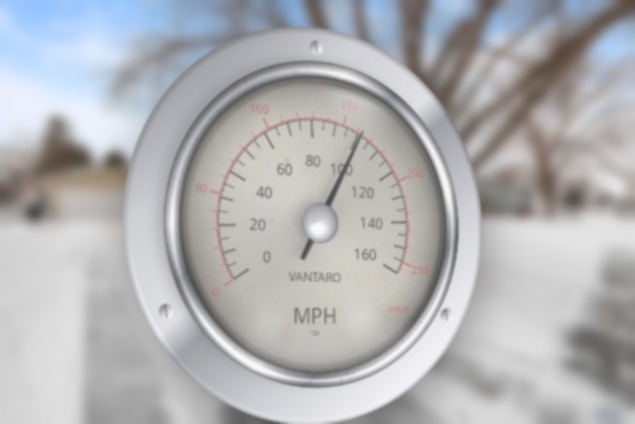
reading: value=100 unit=mph
